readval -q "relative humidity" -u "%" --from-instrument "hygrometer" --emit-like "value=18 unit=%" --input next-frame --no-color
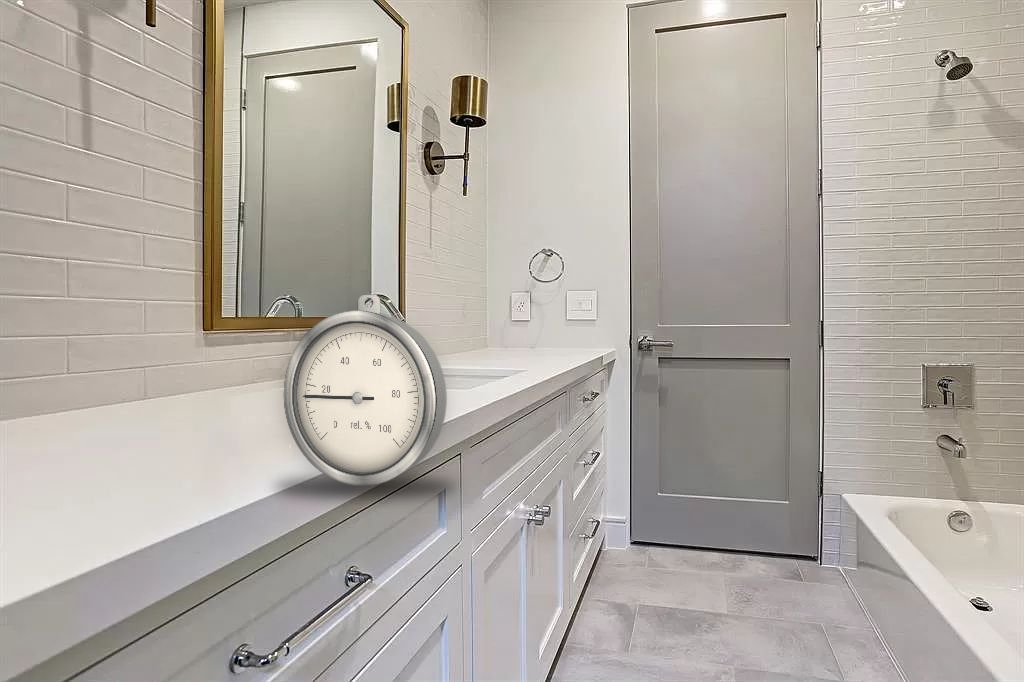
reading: value=16 unit=%
